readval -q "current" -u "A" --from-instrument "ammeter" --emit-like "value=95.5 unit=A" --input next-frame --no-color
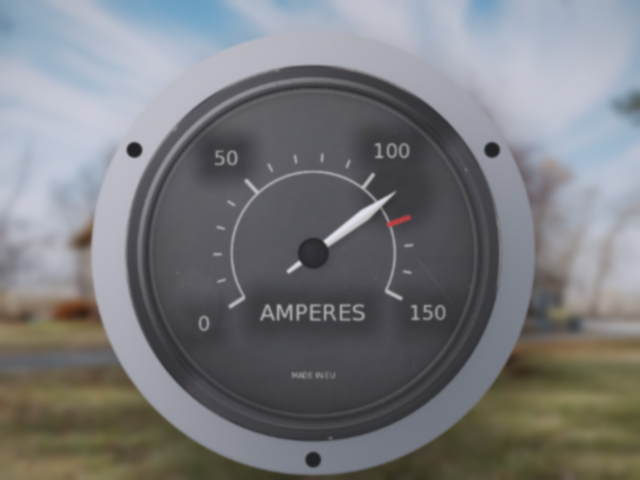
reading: value=110 unit=A
